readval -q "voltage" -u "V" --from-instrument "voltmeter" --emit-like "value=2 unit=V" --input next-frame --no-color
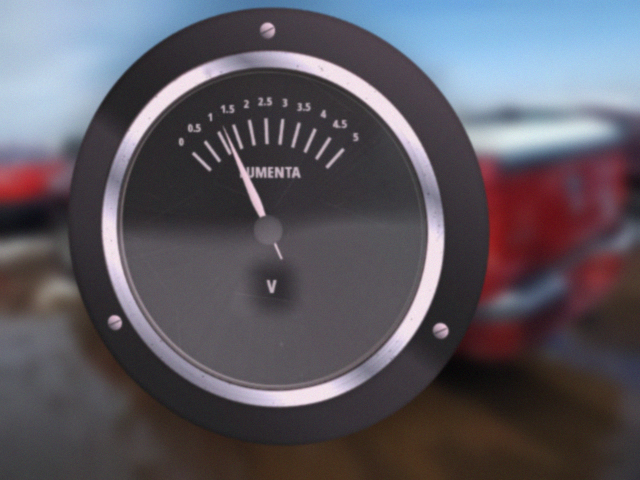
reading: value=1.25 unit=V
